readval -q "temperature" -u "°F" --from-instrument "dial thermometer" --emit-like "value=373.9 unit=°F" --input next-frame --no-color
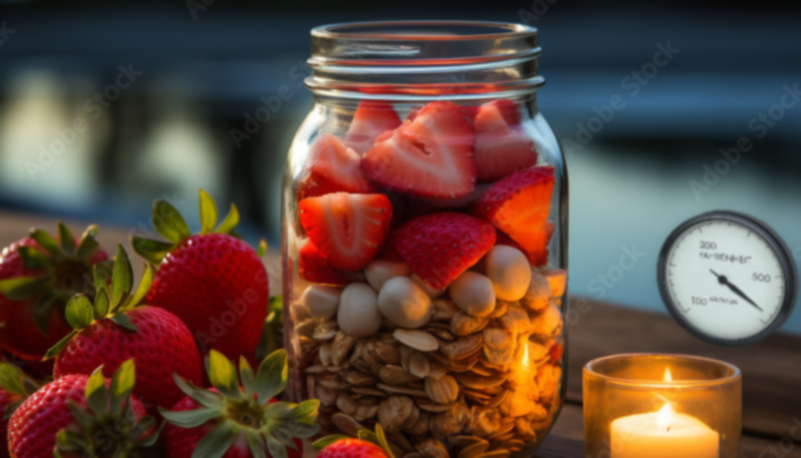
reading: value=580 unit=°F
